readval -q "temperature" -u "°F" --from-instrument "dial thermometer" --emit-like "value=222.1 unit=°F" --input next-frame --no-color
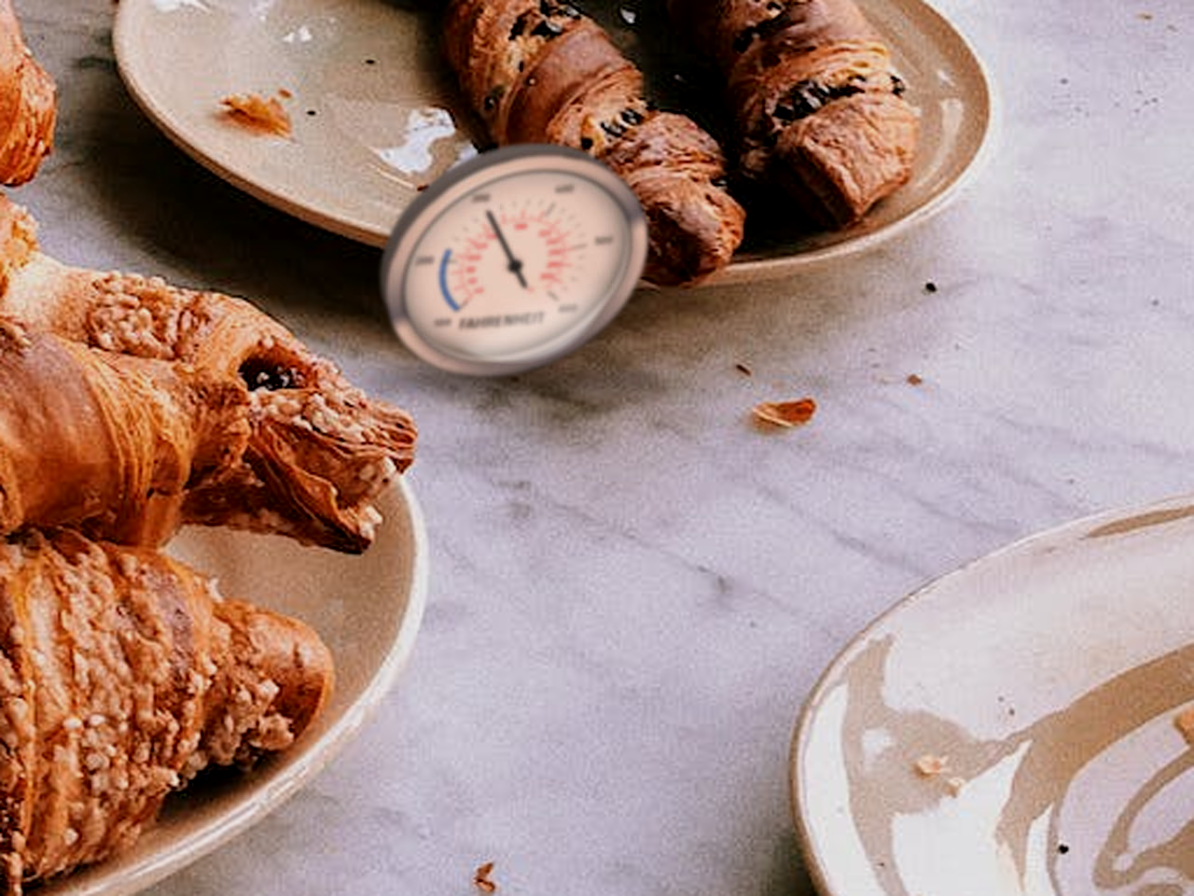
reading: value=300 unit=°F
